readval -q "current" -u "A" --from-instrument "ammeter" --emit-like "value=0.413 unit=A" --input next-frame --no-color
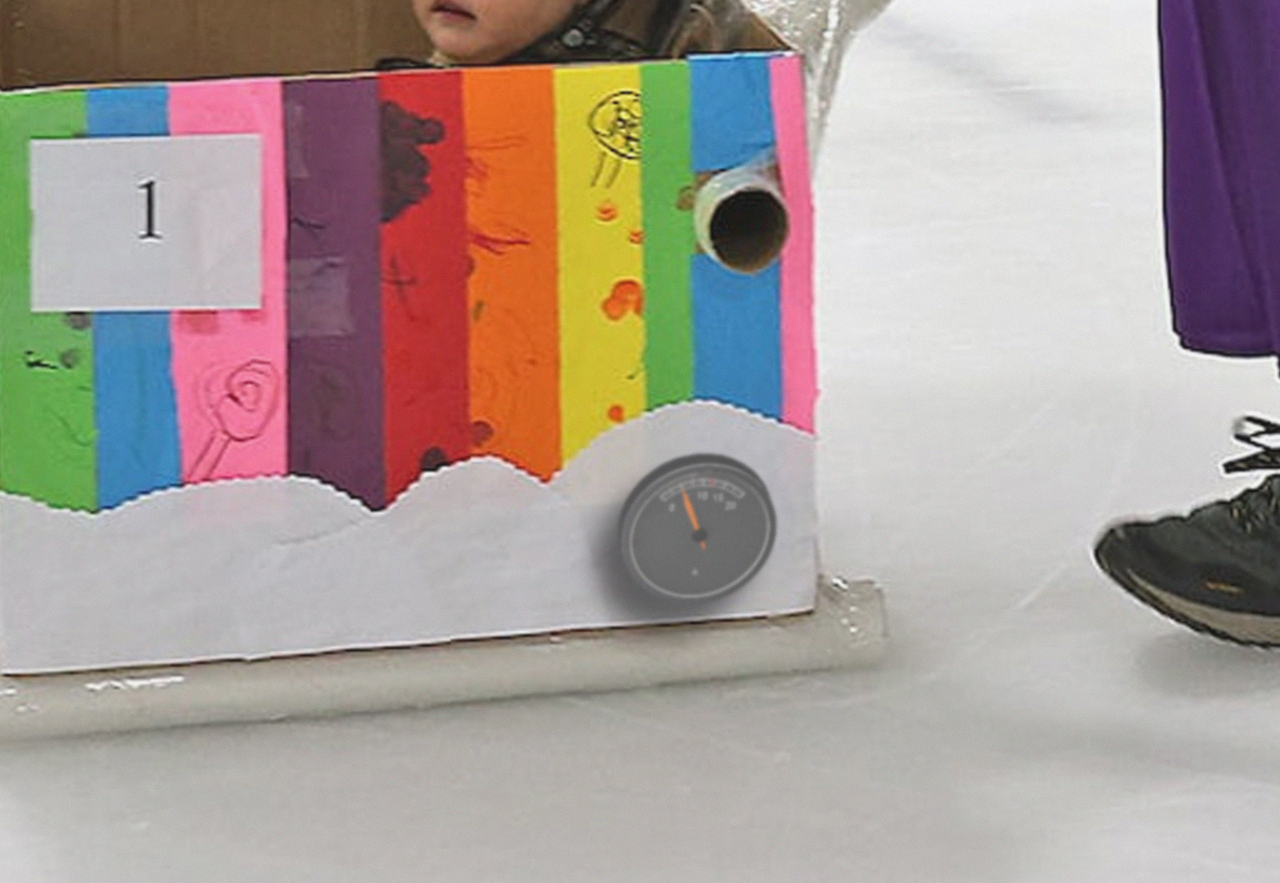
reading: value=5 unit=A
